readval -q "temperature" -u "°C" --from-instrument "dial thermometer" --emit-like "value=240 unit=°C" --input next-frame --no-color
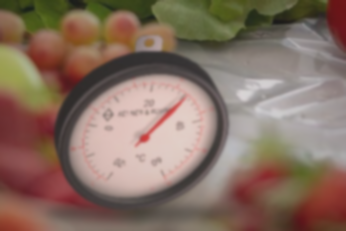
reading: value=30 unit=°C
